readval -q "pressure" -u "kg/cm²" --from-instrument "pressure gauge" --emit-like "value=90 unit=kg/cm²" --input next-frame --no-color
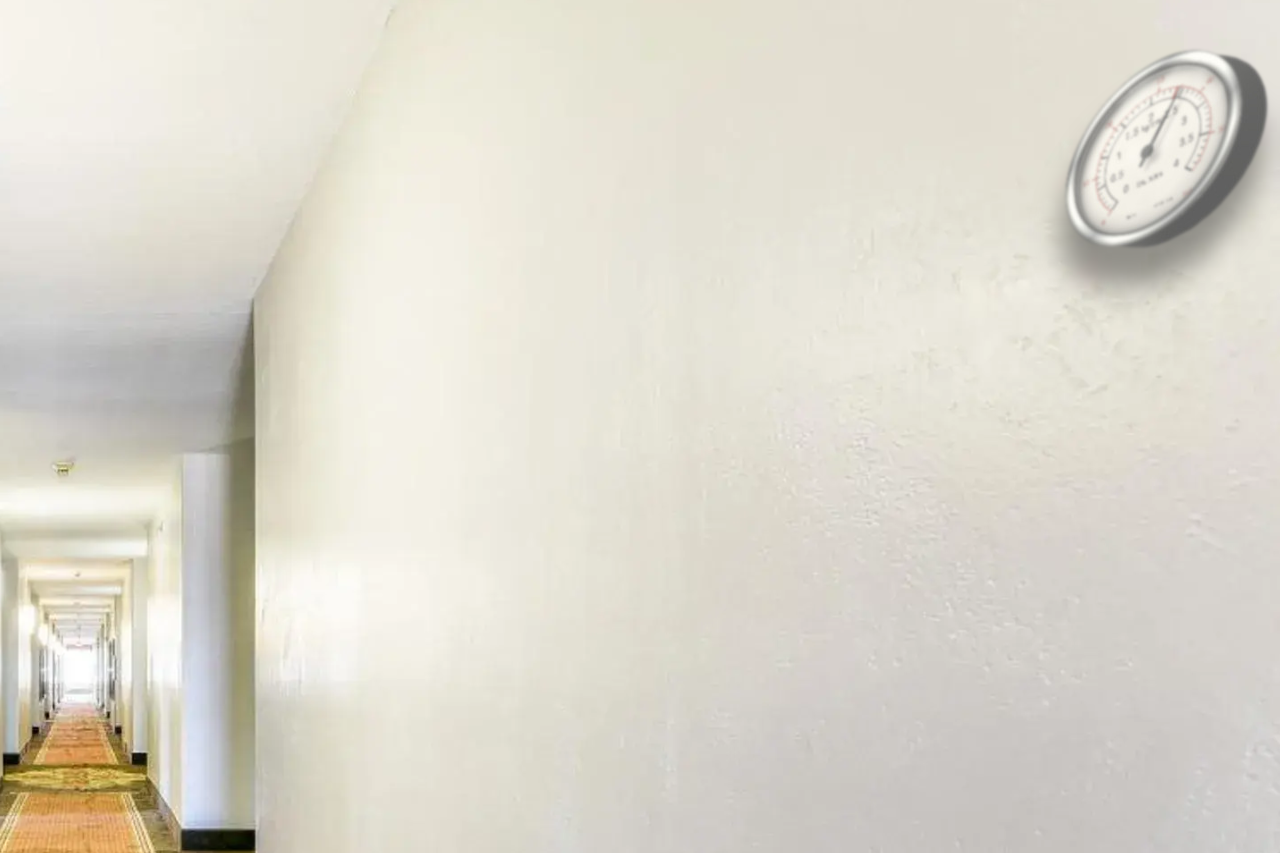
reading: value=2.5 unit=kg/cm²
